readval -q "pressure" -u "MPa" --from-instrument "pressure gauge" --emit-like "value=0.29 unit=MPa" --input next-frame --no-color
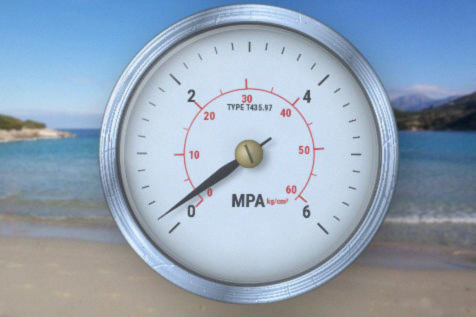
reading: value=0.2 unit=MPa
